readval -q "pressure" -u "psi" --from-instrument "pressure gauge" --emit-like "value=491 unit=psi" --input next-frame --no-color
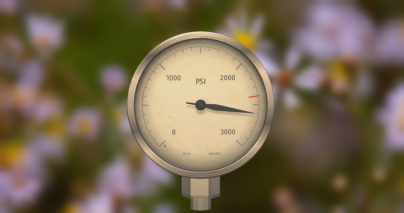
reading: value=2600 unit=psi
